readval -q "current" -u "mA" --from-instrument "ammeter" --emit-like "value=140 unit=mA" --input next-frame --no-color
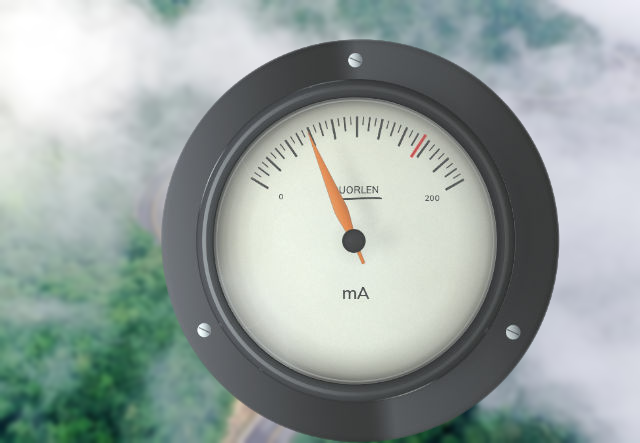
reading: value=60 unit=mA
